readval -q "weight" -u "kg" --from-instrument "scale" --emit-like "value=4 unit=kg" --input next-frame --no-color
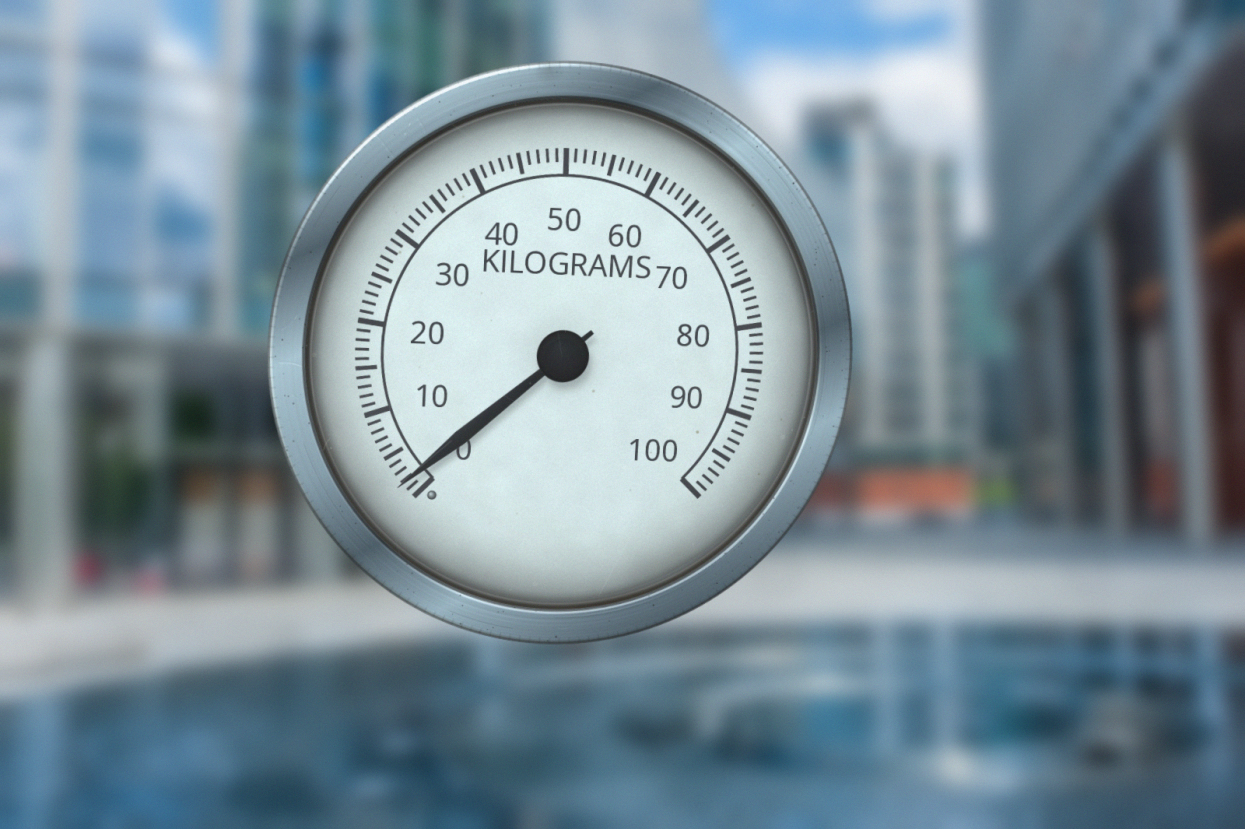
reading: value=2 unit=kg
